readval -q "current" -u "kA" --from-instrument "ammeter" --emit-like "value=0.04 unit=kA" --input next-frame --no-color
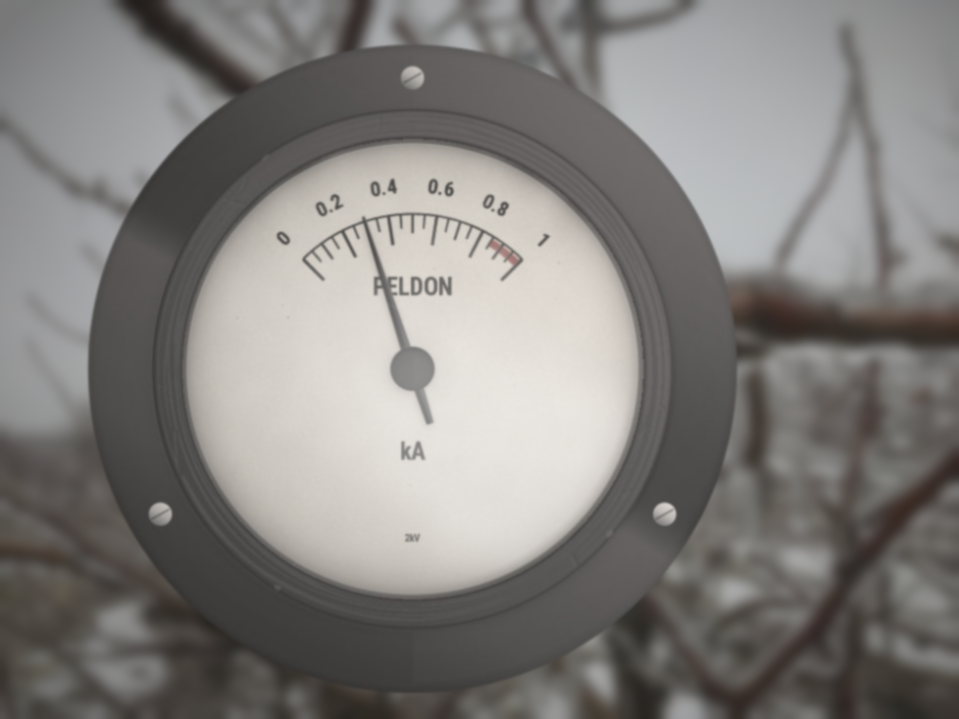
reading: value=0.3 unit=kA
